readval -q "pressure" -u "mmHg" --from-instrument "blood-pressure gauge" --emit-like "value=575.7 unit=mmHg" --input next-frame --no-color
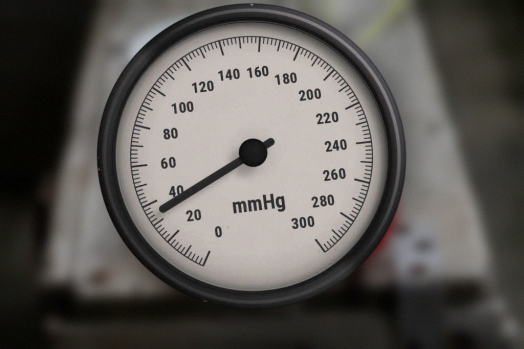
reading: value=34 unit=mmHg
